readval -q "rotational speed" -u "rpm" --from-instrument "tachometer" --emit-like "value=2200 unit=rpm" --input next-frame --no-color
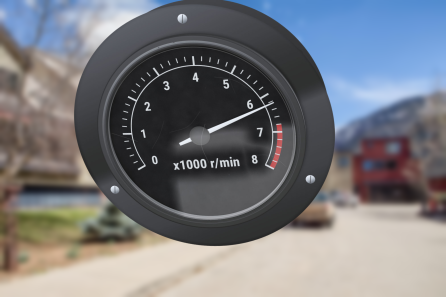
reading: value=6200 unit=rpm
